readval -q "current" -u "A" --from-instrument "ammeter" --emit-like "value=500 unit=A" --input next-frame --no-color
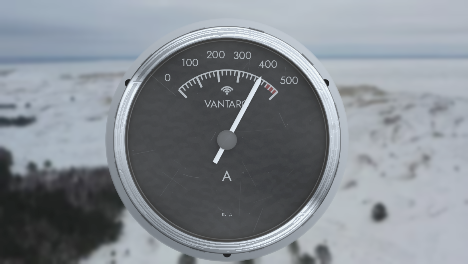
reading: value=400 unit=A
